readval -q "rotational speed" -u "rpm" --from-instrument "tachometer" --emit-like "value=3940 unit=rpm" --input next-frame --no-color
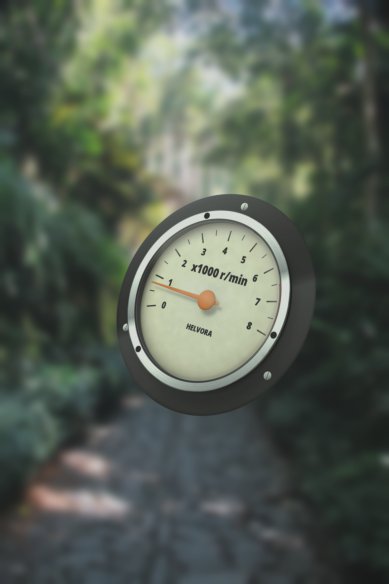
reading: value=750 unit=rpm
